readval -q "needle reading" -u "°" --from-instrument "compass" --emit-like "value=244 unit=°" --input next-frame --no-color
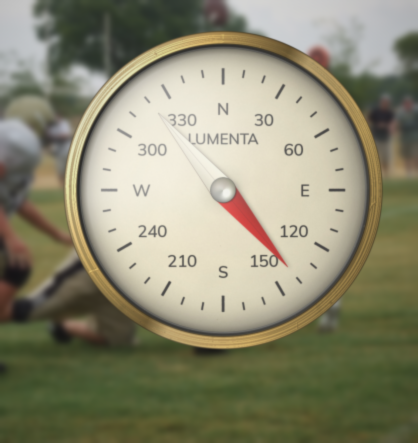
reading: value=140 unit=°
